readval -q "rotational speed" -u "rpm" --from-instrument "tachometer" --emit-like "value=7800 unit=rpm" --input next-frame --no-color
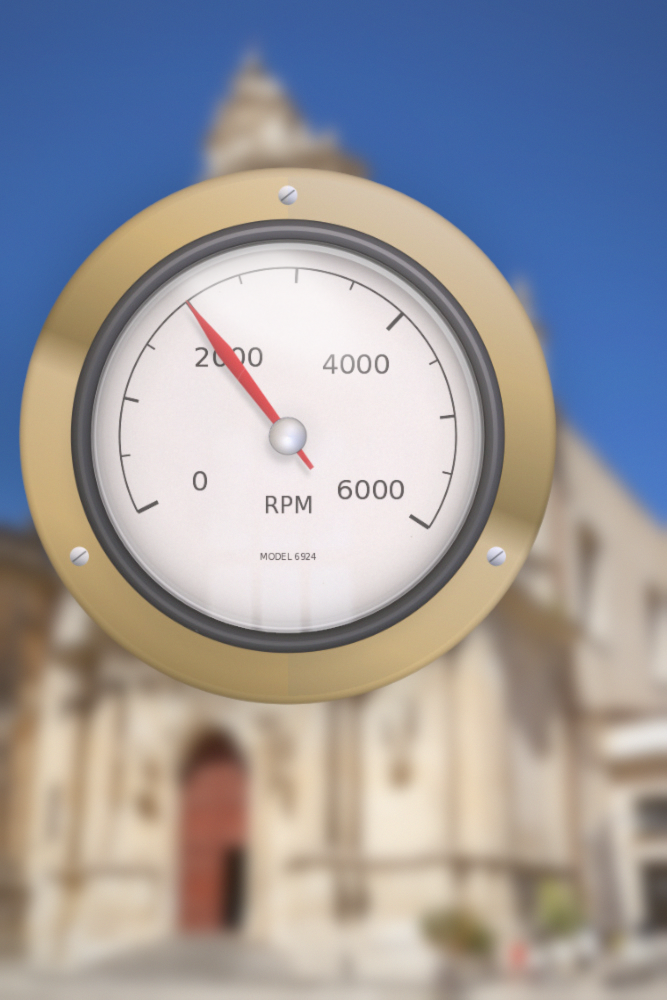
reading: value=2000 unit=rpm
